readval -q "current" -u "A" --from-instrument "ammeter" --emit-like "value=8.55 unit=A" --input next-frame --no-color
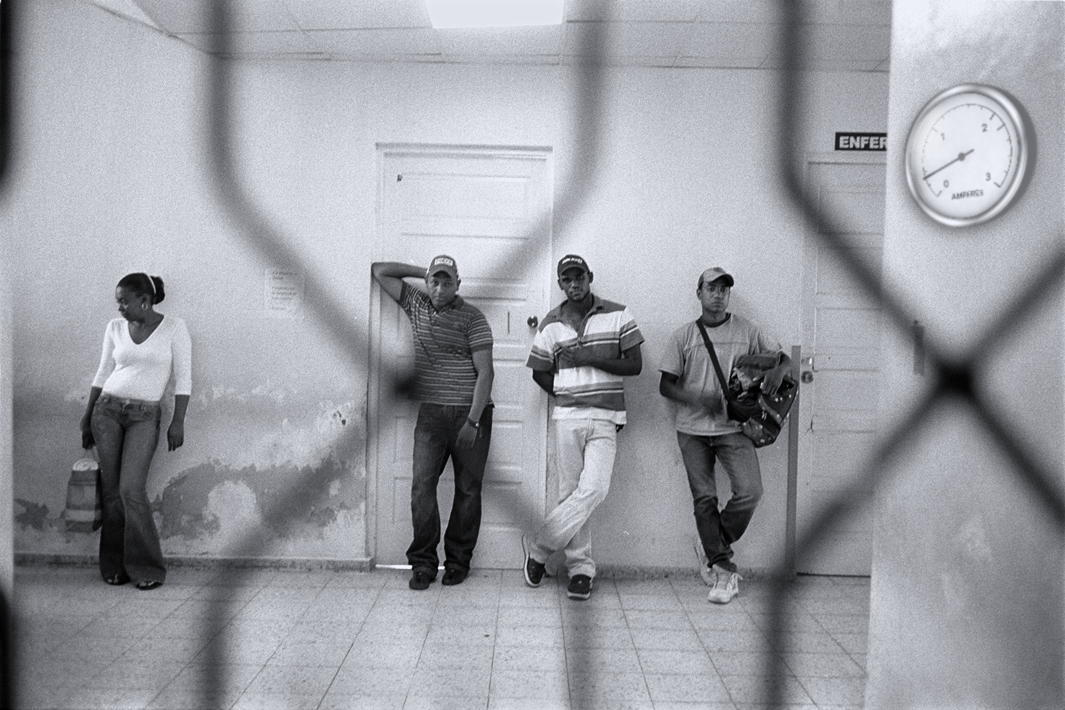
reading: value=0.3 unit=A
